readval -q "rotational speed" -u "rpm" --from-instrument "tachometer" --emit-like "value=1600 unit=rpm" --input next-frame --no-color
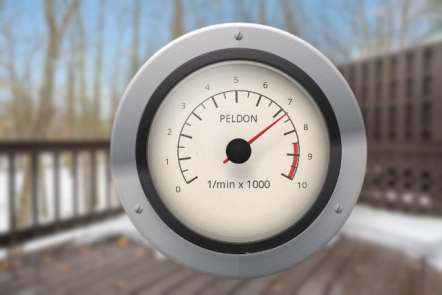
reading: value=7250 unit=rpm
